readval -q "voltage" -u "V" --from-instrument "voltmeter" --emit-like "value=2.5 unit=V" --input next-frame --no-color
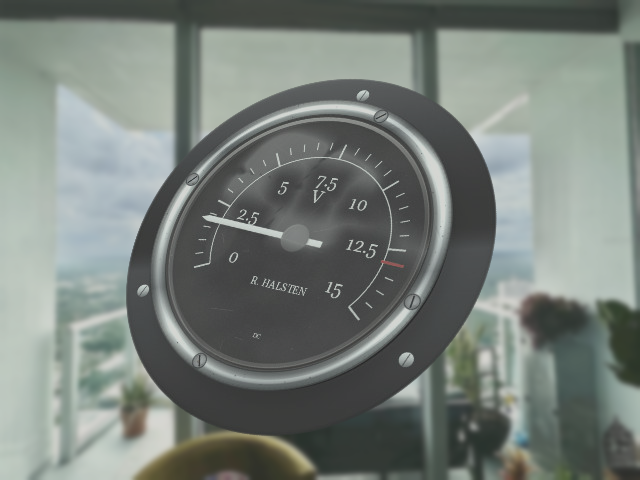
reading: value=1.75 unit=V
